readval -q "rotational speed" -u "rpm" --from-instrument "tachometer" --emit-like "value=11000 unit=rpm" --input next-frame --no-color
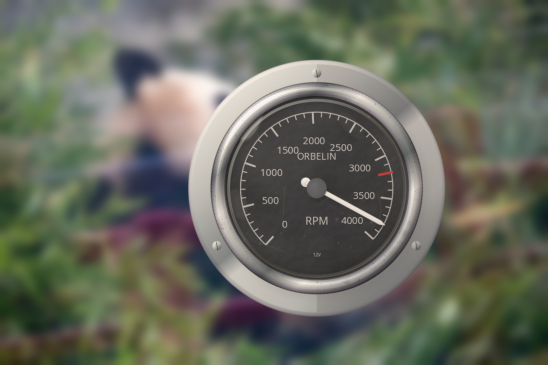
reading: value=3800 unit=rpm
